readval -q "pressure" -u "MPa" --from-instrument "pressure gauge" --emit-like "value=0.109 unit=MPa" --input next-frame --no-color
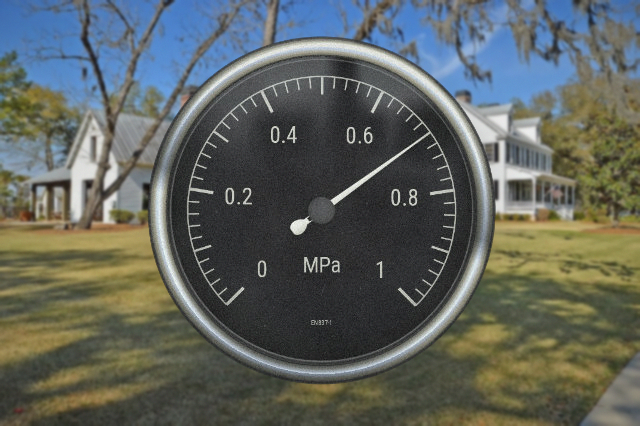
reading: value=0.7 unit=MPa
